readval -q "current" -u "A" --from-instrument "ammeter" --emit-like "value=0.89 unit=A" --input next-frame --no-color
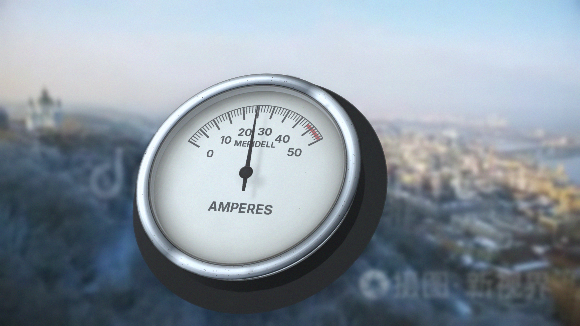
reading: value=25 unit=A
